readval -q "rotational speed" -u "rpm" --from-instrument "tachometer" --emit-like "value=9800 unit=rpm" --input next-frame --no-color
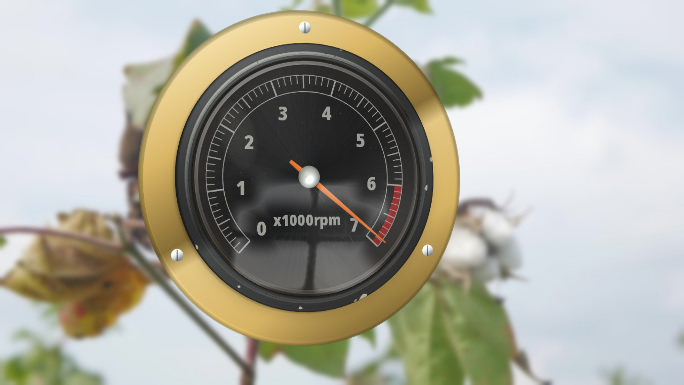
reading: value=6900 unit=rpm
